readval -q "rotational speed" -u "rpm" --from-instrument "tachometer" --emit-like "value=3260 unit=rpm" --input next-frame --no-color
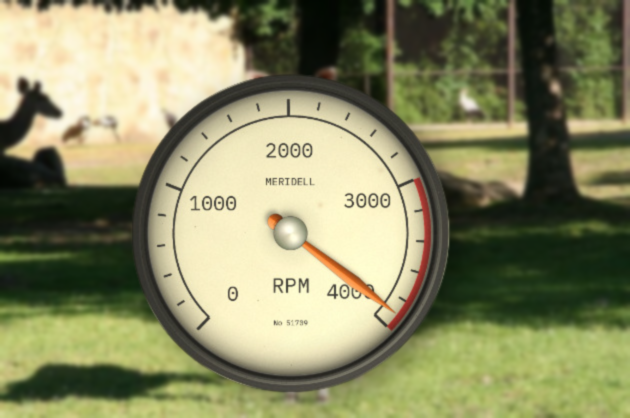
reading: value=3900 unit=rpm
